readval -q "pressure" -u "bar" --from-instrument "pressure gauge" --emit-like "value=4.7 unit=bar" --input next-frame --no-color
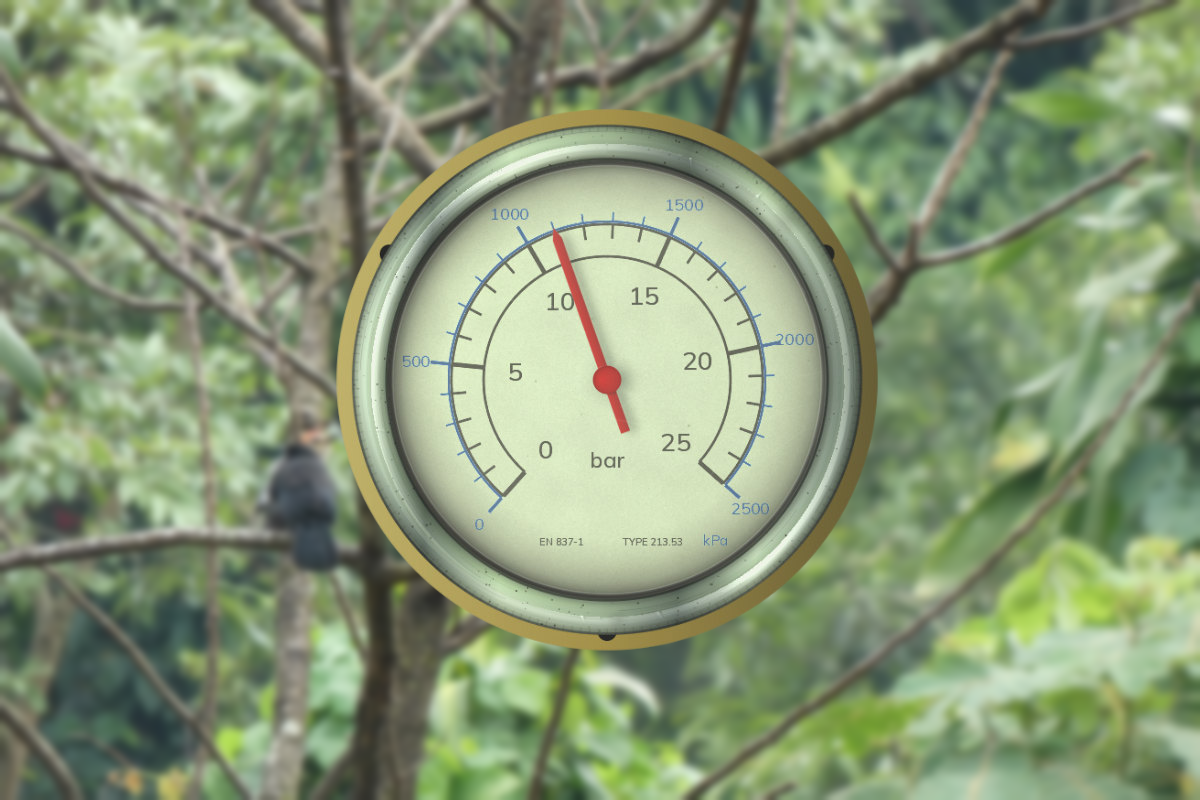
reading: value=11 unit=bar
